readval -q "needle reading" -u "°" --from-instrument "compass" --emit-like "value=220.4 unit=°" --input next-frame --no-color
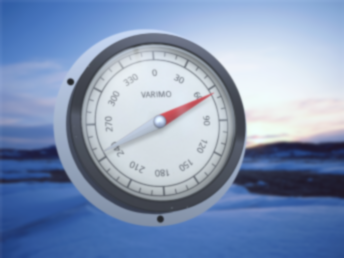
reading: value=65 unit=°
